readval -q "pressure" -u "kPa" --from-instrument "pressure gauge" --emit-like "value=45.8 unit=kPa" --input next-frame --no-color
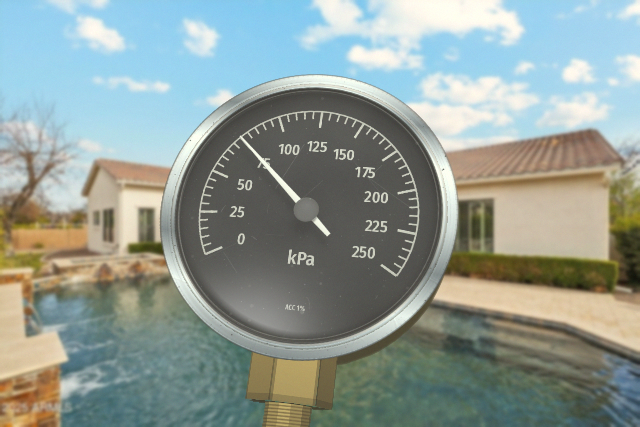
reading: value=75 unit=kPa
